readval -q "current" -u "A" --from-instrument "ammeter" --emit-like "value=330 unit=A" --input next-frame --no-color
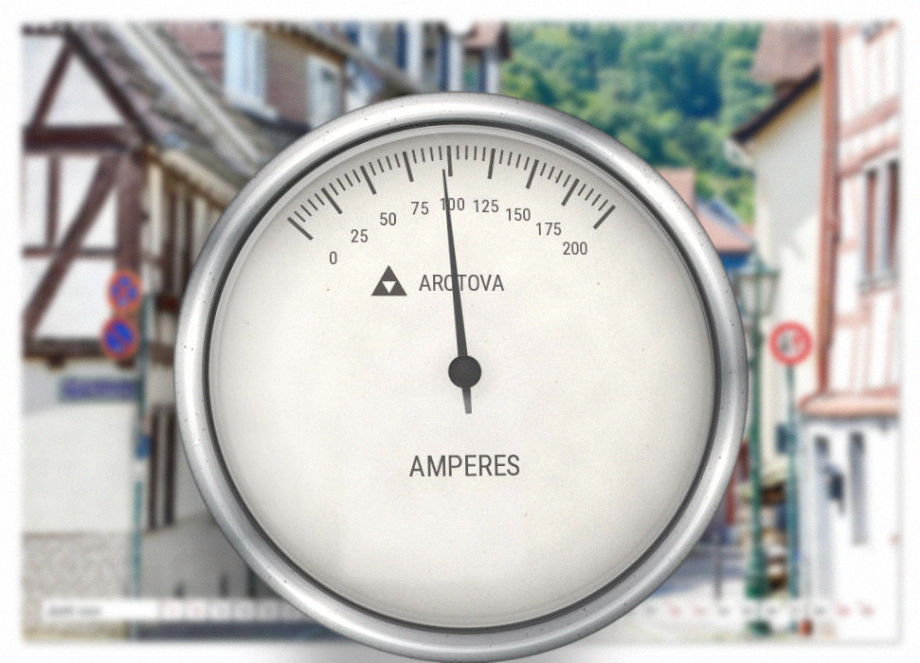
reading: value=95 unit=A
